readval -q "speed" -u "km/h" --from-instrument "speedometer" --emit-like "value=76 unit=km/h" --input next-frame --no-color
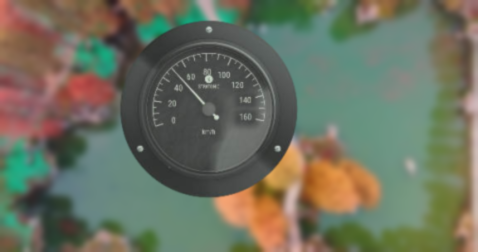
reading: value=50 unit=km/h
